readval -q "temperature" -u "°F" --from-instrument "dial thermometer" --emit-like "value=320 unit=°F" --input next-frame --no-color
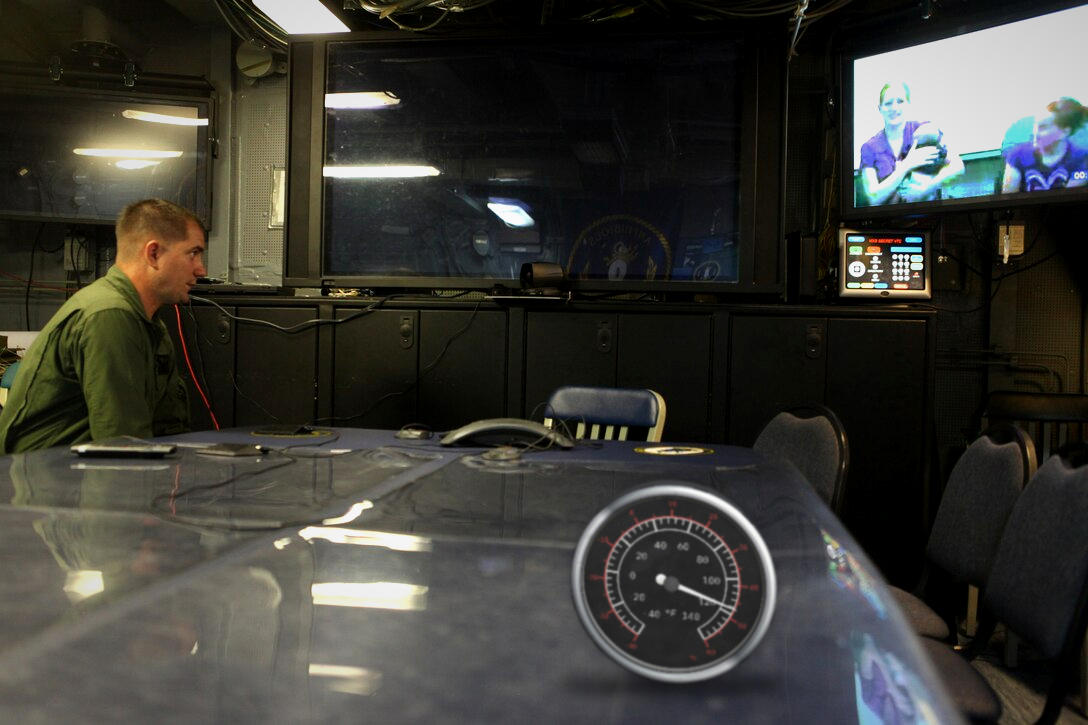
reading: value=116 unit=°F
